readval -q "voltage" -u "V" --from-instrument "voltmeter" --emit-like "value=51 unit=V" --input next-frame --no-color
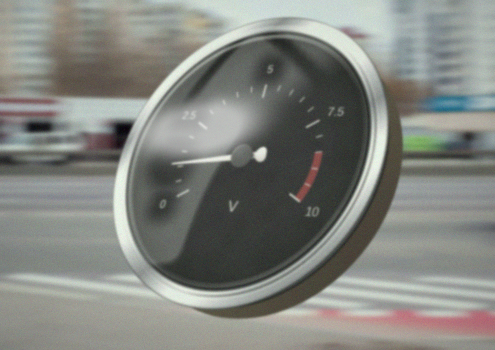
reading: value=1 unit=V
